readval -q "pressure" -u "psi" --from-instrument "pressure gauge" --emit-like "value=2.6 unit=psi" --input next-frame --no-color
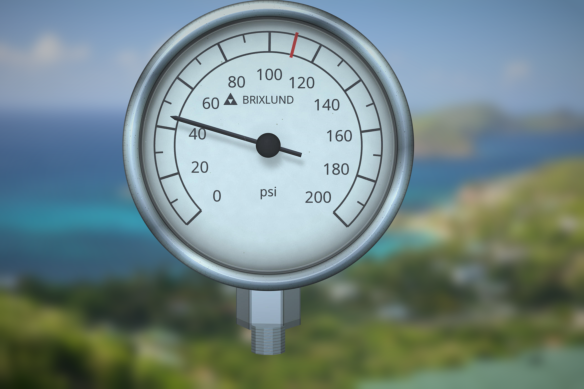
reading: value=45 unit=psi
